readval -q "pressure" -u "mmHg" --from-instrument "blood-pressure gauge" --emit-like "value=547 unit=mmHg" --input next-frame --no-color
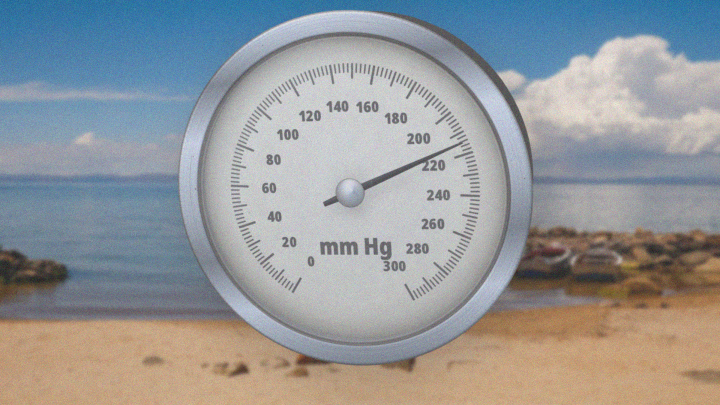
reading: value=214 unit=mmHg
